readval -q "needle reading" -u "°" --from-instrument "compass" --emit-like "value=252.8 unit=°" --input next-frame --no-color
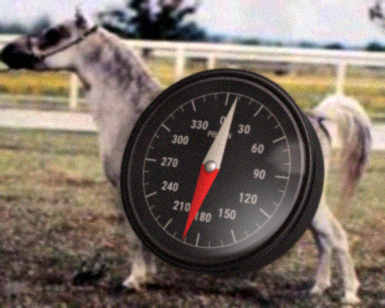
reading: value=190 unit=°
